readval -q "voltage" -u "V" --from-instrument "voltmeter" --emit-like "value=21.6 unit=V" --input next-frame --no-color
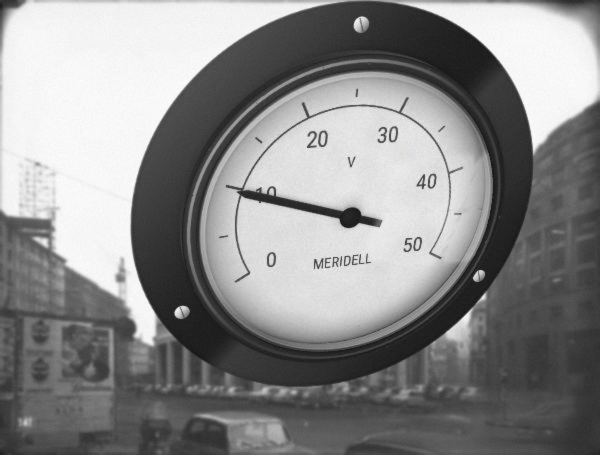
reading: value=10 unit=V
